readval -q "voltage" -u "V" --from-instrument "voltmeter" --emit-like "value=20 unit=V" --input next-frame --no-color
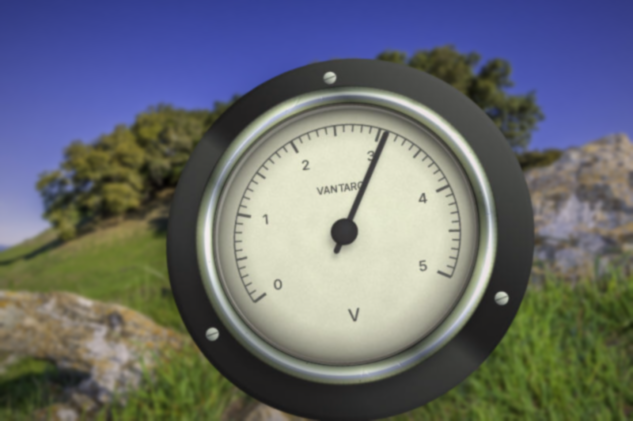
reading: value=3.1 unit=V
